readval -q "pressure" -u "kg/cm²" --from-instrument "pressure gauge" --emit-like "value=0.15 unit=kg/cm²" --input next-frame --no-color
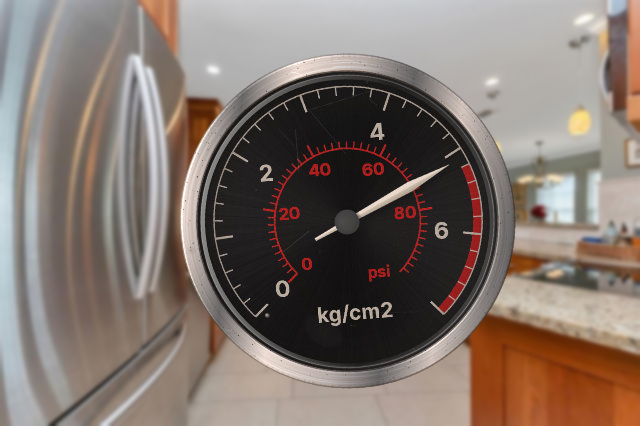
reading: value=5.1 unit=kg/cm²
